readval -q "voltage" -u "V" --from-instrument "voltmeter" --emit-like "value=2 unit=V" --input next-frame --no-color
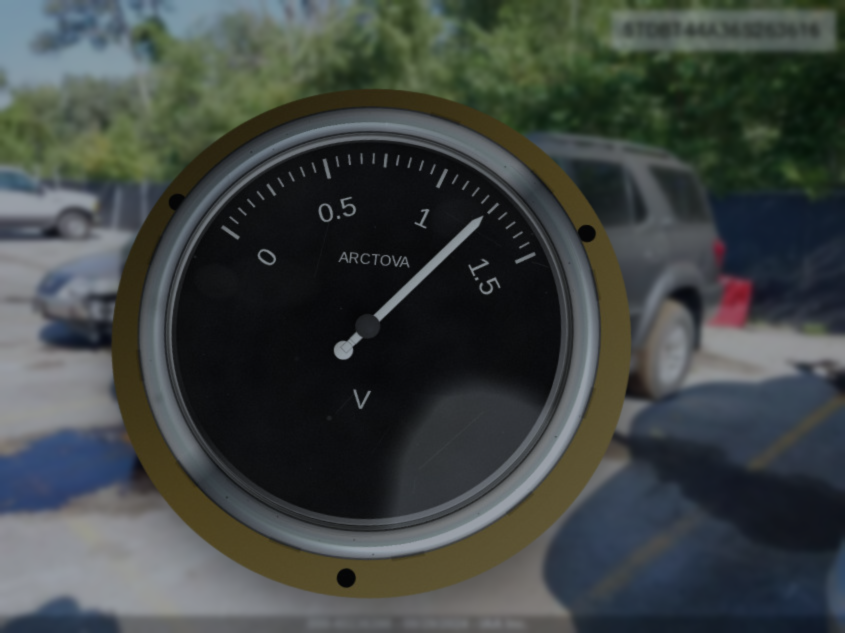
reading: value=1.25 unit=V
